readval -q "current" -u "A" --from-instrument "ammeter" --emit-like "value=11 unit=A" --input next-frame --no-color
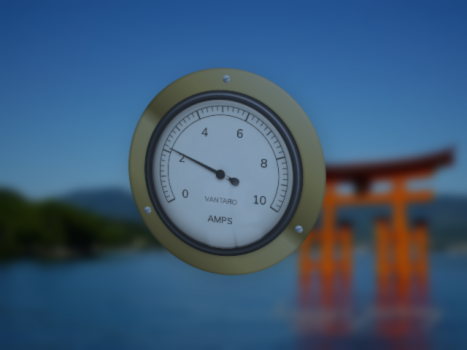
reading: value=2.2 unit=A
